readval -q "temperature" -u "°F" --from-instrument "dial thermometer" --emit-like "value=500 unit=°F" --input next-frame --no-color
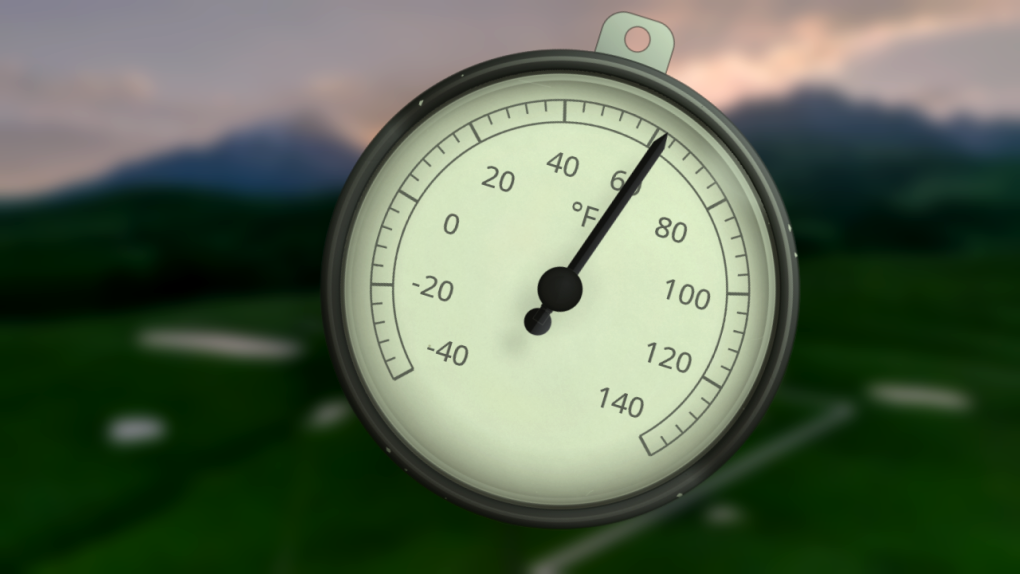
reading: value=62 unit=°F
